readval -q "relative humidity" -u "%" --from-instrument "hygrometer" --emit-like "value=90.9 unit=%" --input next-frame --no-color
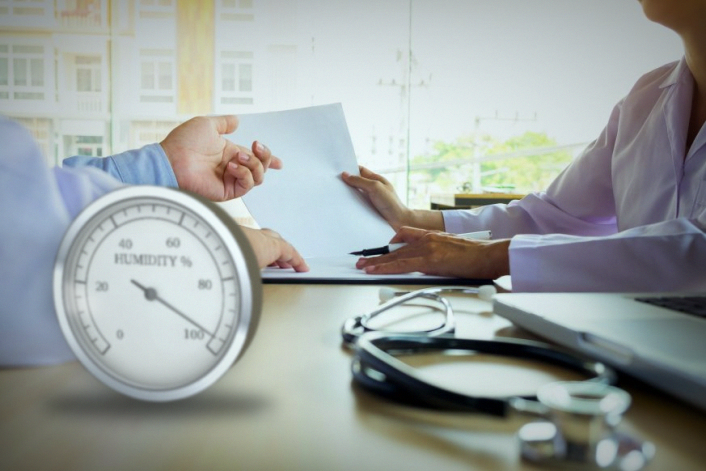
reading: value=96 unit=%
